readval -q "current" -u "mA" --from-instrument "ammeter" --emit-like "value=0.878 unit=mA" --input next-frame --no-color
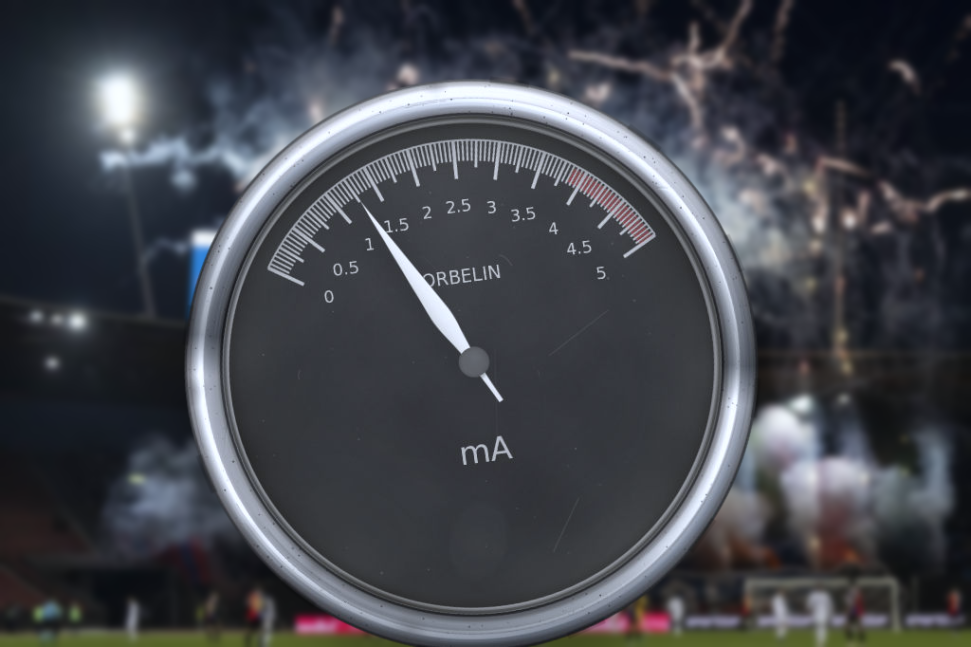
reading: value=1.25 unit=mA
